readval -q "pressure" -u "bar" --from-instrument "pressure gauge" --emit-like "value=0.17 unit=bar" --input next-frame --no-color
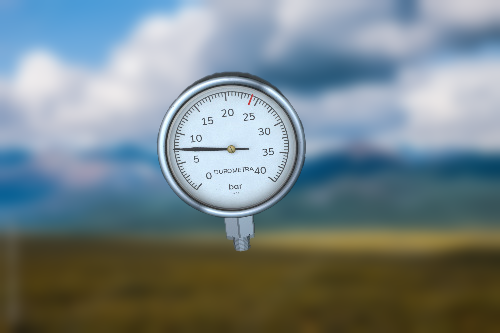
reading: value=7.5 unit=bar
